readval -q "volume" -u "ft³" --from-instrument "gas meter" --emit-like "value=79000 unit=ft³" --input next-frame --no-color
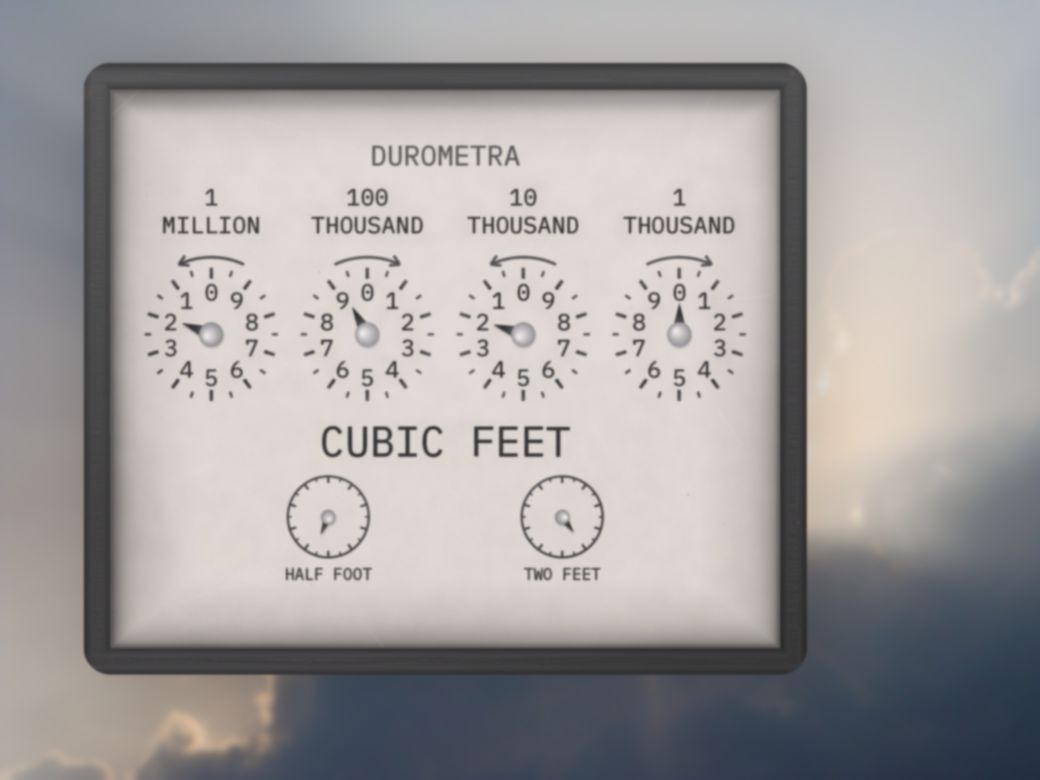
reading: value=192000 unit=ft³
